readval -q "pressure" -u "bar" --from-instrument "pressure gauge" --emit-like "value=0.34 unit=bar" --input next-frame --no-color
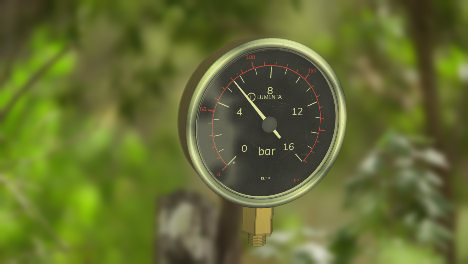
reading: value=5.5 unit=bar
